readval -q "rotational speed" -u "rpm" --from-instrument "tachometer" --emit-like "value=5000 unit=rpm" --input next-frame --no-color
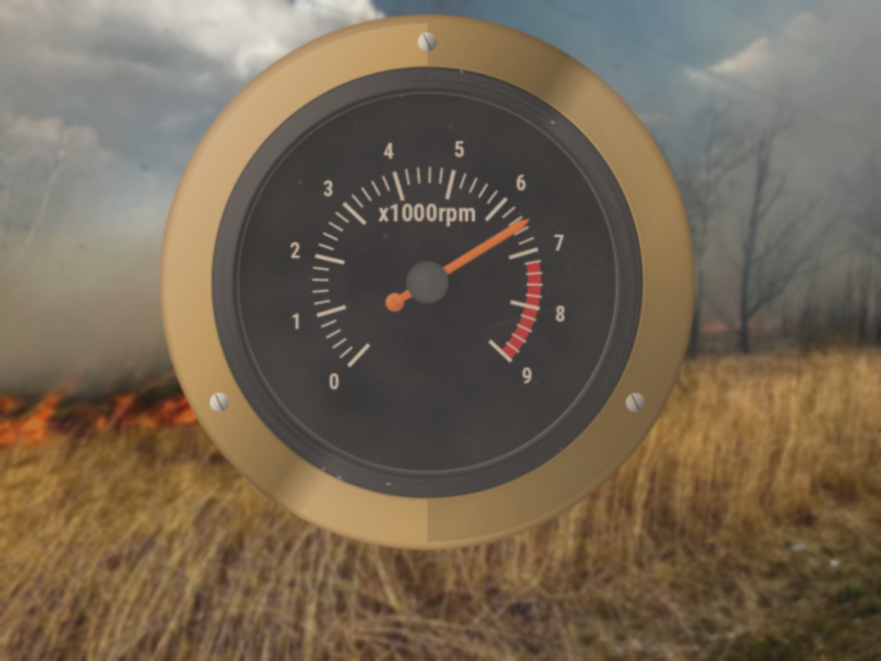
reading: value=6500 unit=rpm
